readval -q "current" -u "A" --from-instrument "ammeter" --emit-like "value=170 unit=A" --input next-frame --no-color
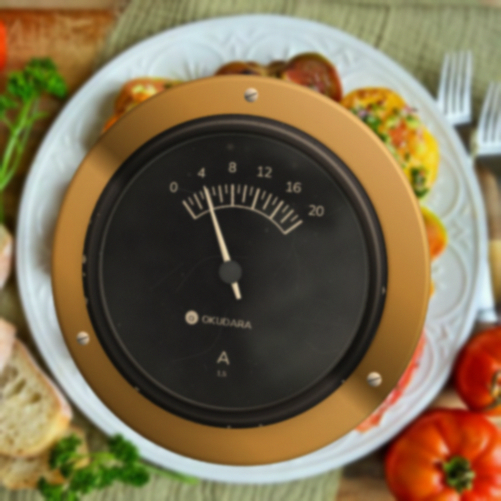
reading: value=4 unit=A
